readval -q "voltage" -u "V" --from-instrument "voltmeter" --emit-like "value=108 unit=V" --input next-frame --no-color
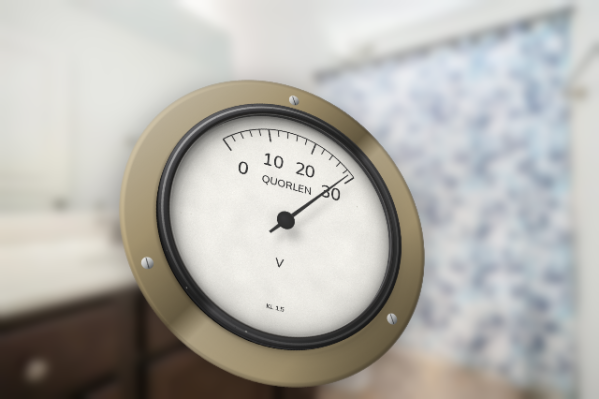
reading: value=29 unit=V
